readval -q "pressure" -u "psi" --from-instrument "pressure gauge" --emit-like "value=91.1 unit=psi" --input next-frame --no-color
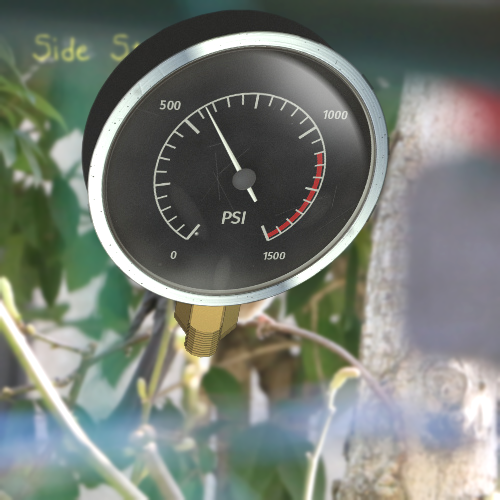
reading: value=575 unit=psi
